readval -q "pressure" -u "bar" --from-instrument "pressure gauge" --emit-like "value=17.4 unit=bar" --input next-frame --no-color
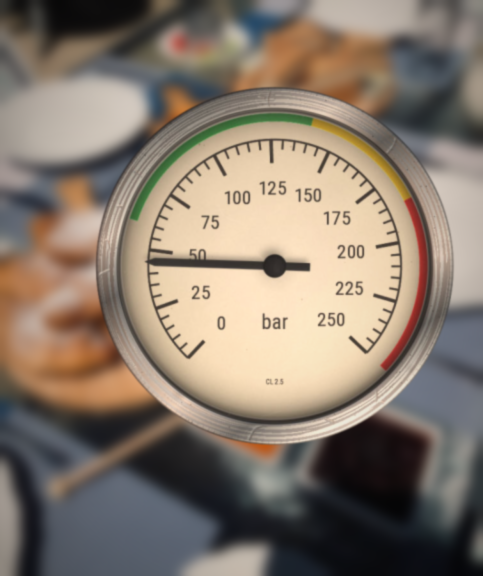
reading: value=45 unit=bar
